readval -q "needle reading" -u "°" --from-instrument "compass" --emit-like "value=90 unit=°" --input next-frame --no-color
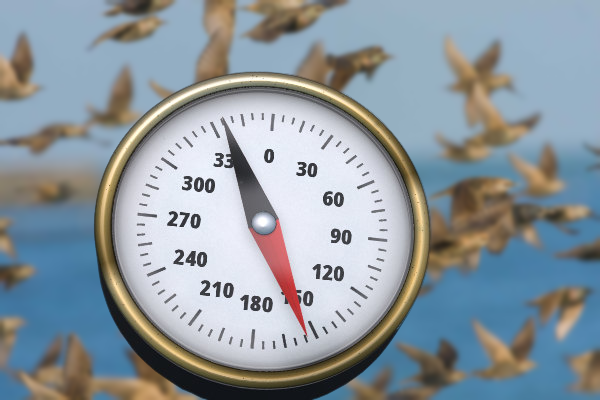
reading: value=155 unit=°
